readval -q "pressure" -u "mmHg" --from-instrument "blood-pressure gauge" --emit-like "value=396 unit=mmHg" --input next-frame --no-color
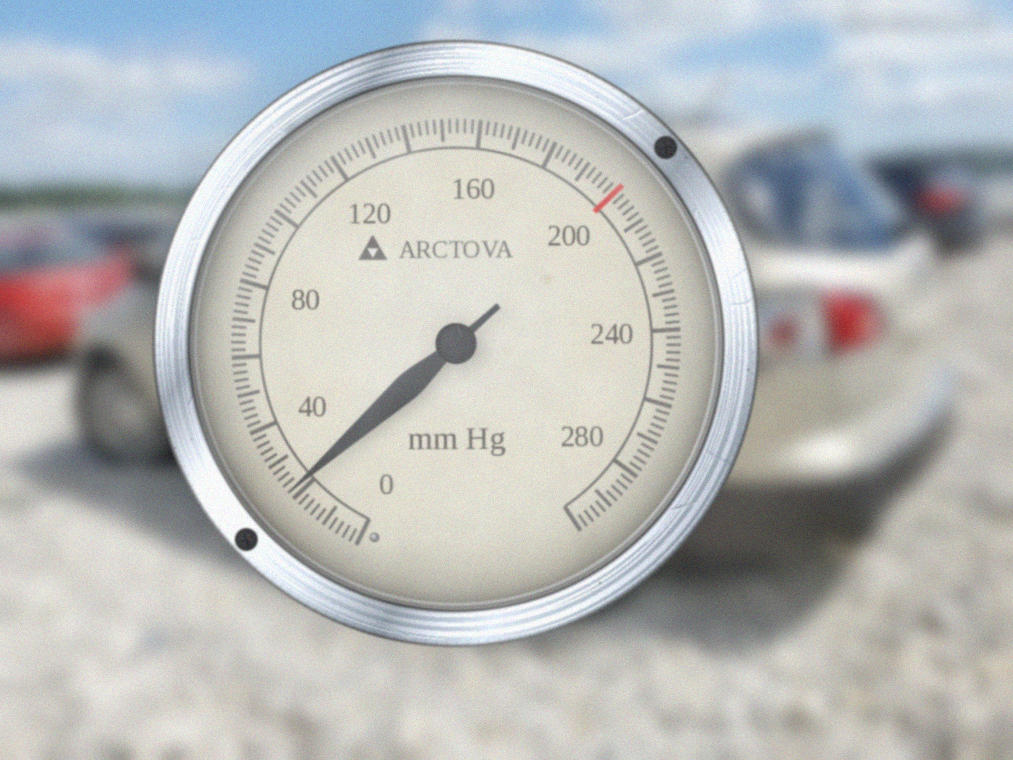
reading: value=22 unit=mmHg
